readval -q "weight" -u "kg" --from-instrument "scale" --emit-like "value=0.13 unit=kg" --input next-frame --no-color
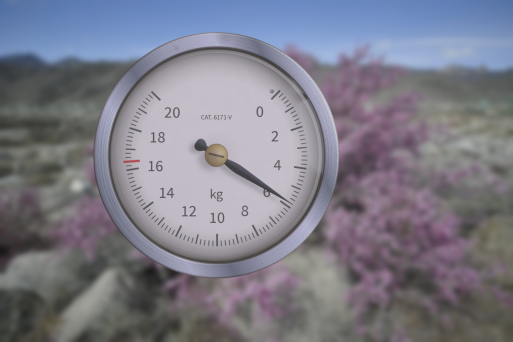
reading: value=5.8 unit=kg
